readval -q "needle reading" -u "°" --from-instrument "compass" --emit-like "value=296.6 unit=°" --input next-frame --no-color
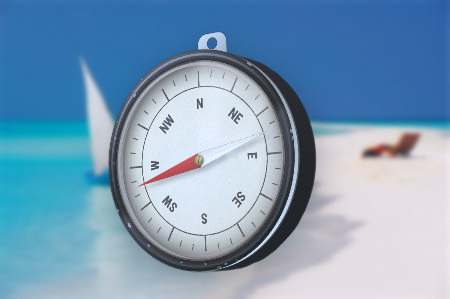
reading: value=255 unit=°
